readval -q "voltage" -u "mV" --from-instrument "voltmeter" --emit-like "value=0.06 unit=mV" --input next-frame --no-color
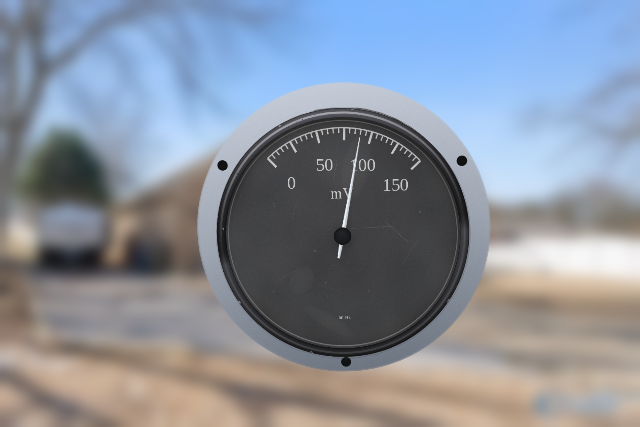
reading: value=90 unit=mV
